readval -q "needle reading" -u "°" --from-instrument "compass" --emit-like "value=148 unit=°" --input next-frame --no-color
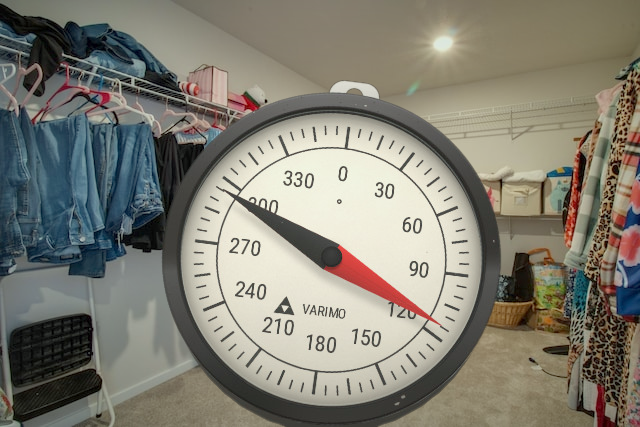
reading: value=115 unit=°
